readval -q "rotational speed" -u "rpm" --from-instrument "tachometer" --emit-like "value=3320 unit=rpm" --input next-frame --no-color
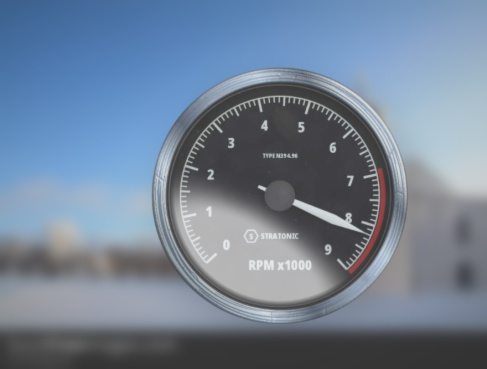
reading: value=8200 unit=rpm
